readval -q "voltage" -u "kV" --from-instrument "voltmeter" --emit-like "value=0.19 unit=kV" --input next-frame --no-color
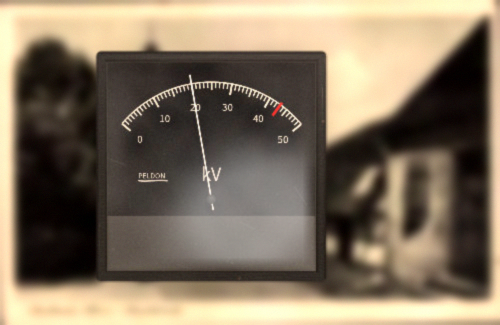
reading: value=20 unit=kV
